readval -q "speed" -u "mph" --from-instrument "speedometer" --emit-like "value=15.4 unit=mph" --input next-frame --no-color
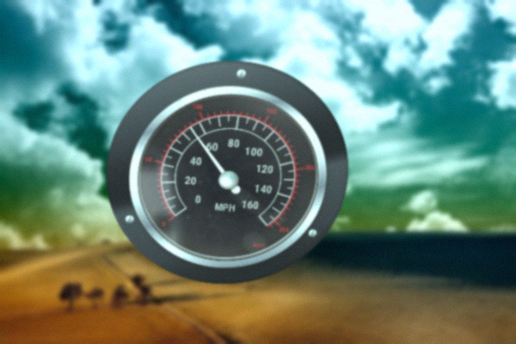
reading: value=55 unit=mph
